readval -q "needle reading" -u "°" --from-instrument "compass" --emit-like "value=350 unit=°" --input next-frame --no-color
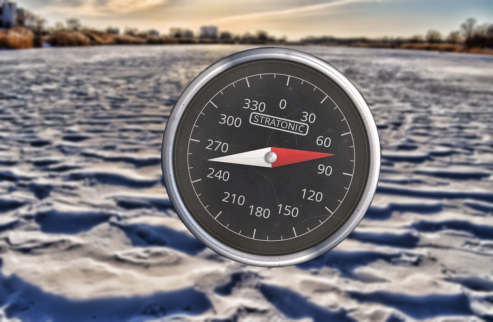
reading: value=75 unit=°
